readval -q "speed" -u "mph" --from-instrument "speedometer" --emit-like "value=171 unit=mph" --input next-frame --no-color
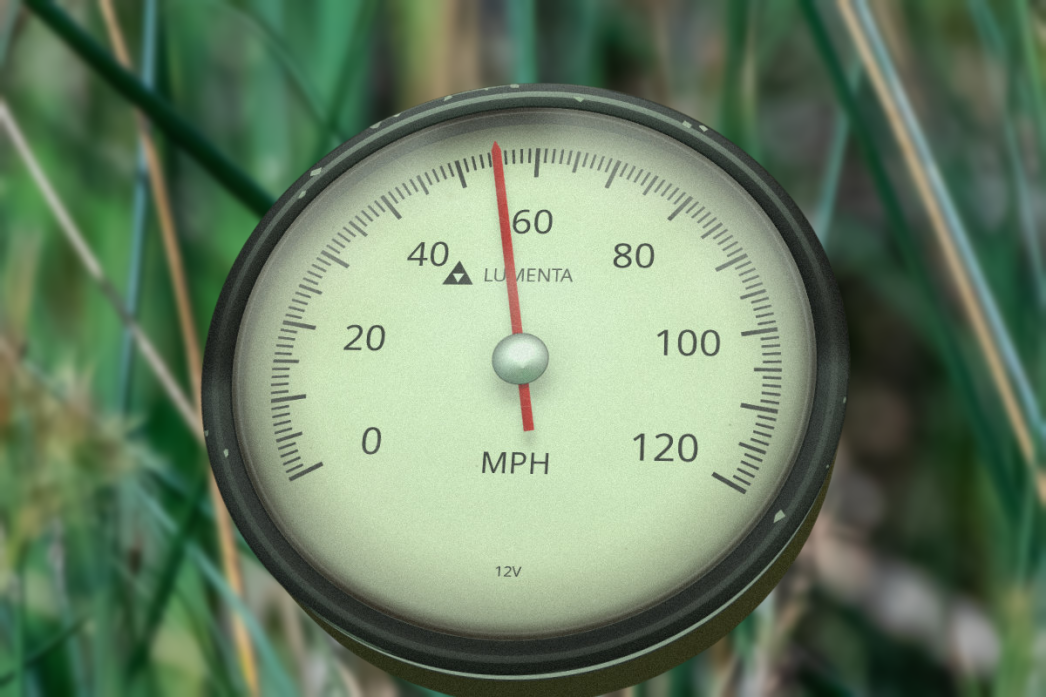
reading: value=55 unit=mph
